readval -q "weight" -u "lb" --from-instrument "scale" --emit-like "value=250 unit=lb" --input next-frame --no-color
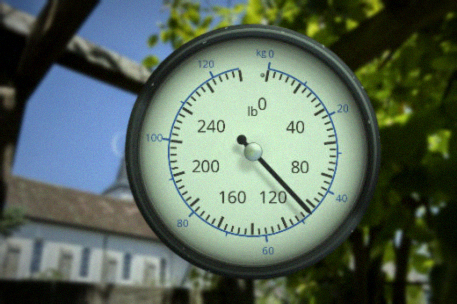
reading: value=104 unit=lb
